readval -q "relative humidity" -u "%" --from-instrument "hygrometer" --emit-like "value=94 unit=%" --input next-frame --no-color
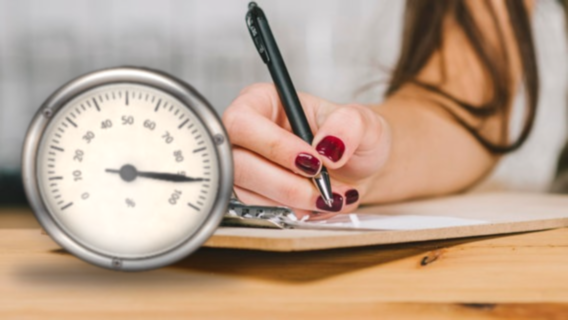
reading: value=90 unit=%
